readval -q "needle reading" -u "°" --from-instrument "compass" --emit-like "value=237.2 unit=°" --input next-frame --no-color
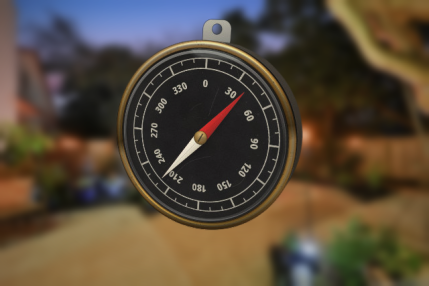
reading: value=40 unit=°
